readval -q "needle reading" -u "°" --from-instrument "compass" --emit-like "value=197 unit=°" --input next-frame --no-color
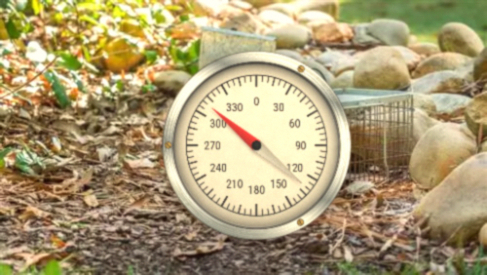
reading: value=310 unit=°
